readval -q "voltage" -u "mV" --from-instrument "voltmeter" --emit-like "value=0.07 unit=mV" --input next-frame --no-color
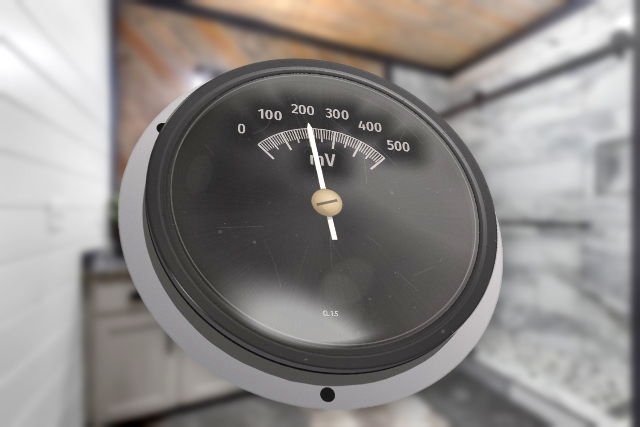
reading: value=200 unit=mV
